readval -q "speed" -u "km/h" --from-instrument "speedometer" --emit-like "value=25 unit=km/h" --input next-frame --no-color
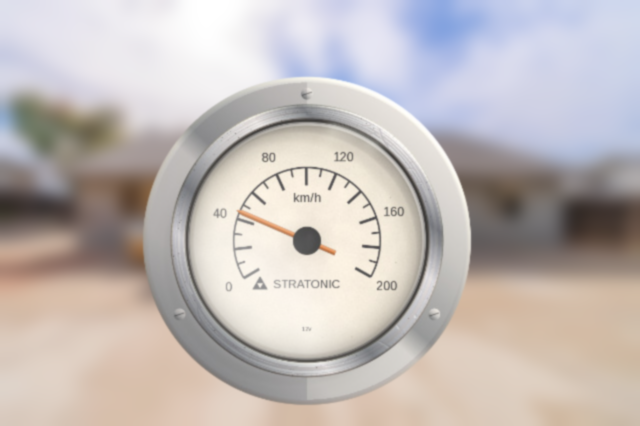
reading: value=45 unit=km/h
